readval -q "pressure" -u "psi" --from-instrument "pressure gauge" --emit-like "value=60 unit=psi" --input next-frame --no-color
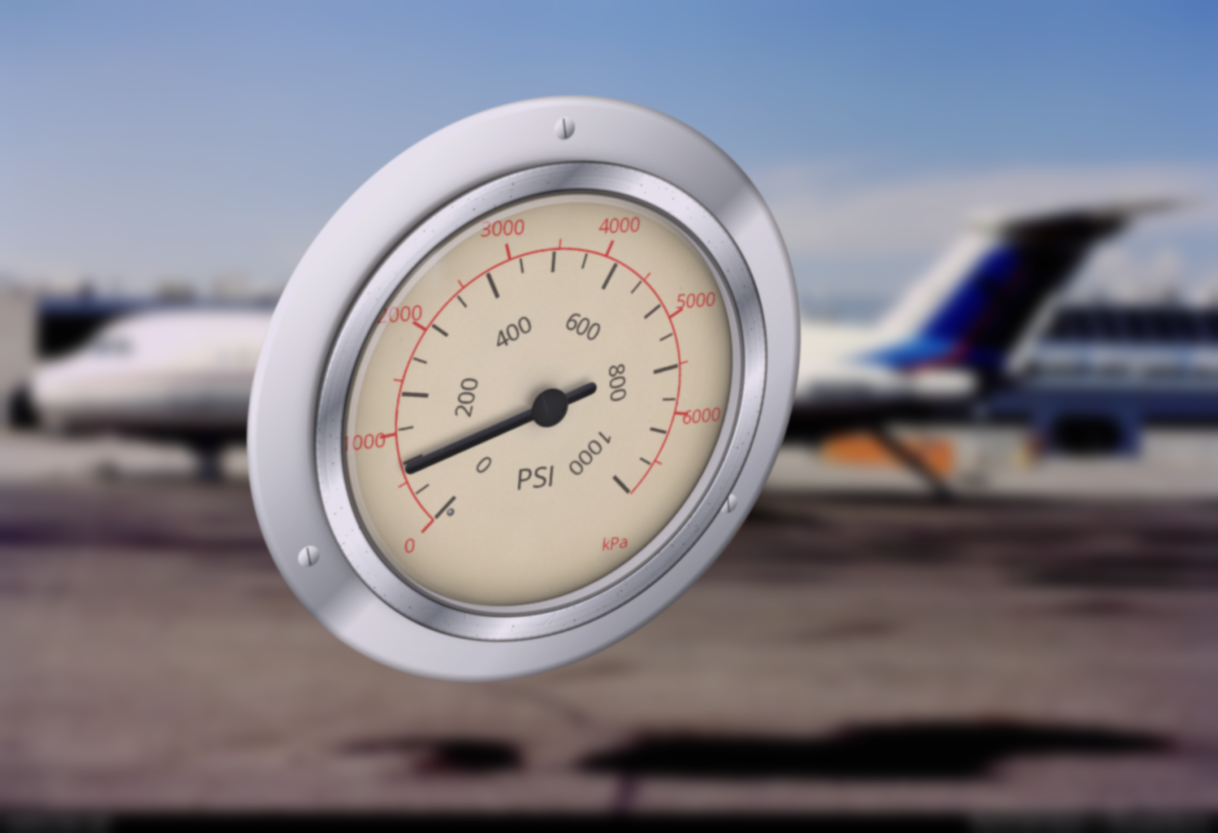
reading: value=100 unit=psi
